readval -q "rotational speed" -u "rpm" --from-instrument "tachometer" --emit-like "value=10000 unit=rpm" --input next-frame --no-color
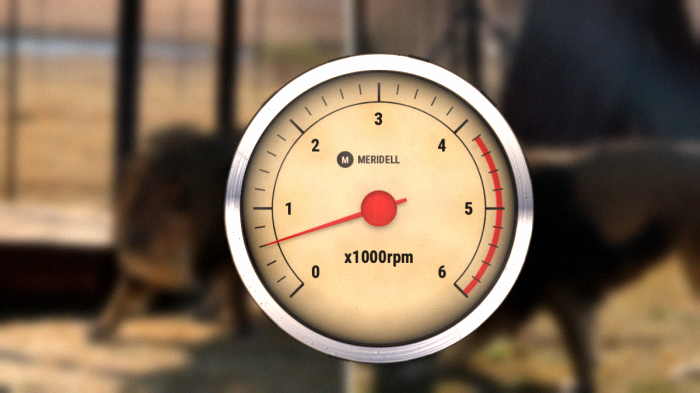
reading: value=600 unit=rpm
